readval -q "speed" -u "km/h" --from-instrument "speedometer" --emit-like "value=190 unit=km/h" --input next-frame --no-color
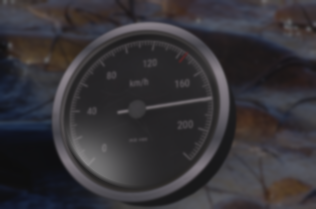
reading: value=180 unit=km/h
